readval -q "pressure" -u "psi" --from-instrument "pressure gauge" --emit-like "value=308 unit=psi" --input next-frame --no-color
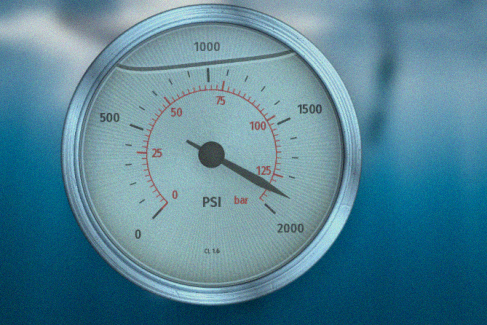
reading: value=1900 unit=psi
